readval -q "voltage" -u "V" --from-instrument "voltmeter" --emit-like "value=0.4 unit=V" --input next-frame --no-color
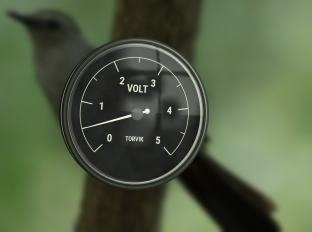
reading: value=0.5 unit=V
